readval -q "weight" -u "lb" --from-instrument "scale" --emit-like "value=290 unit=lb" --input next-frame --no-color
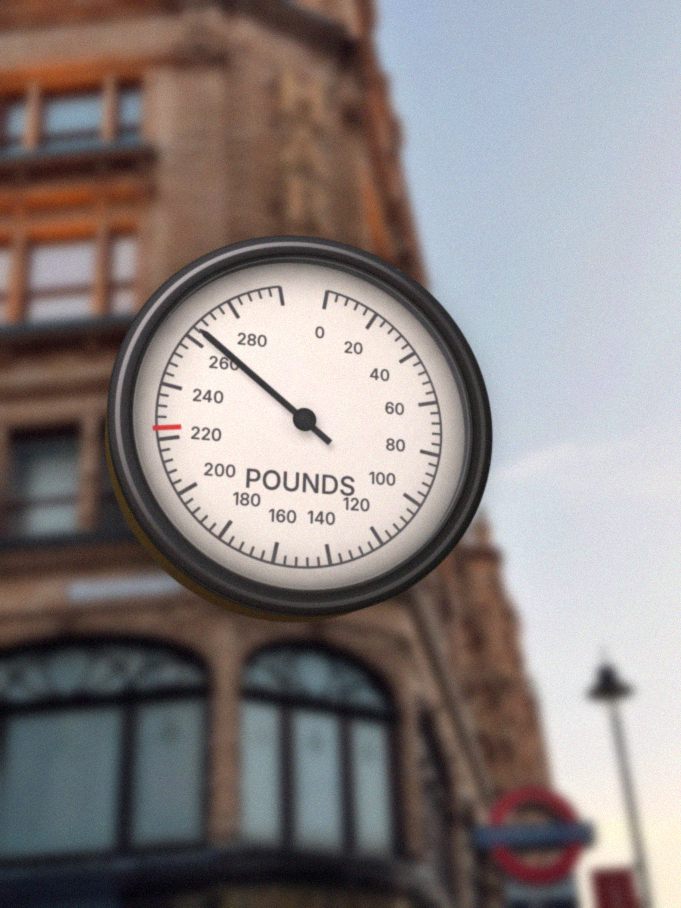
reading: value=264 unit=lb
